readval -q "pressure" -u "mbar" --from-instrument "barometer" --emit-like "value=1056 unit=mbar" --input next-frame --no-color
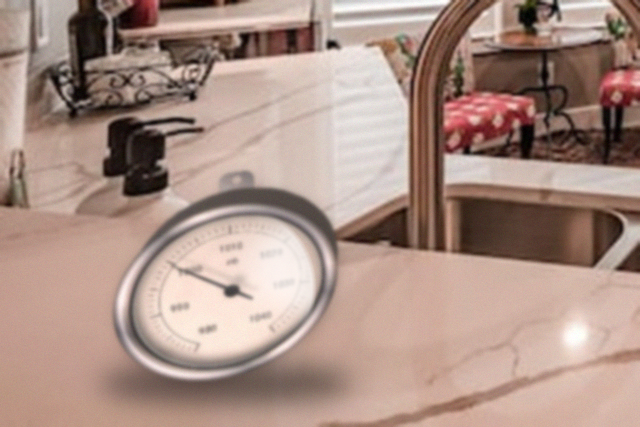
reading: value=1000 unit=mbar
